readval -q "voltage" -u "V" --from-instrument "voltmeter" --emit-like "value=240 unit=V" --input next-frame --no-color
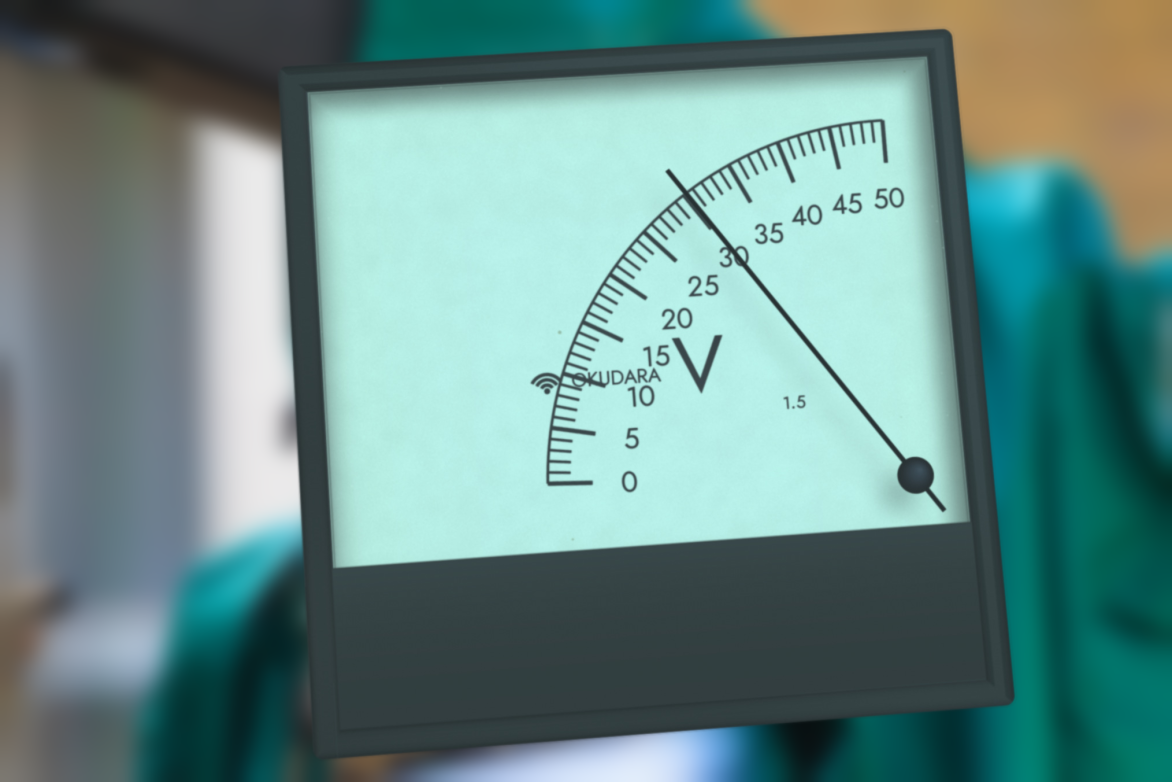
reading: value=30 unit=V
